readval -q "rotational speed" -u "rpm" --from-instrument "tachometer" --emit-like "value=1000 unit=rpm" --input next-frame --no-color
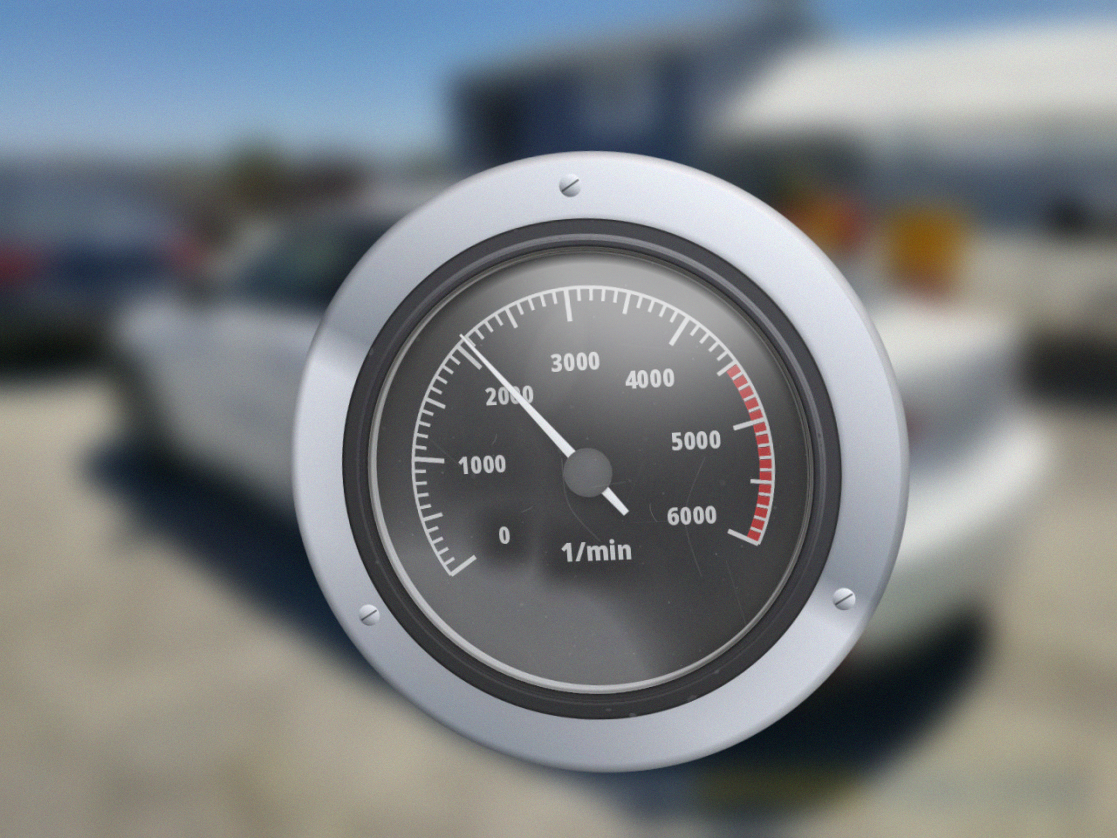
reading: value=2100 unit=rpm
